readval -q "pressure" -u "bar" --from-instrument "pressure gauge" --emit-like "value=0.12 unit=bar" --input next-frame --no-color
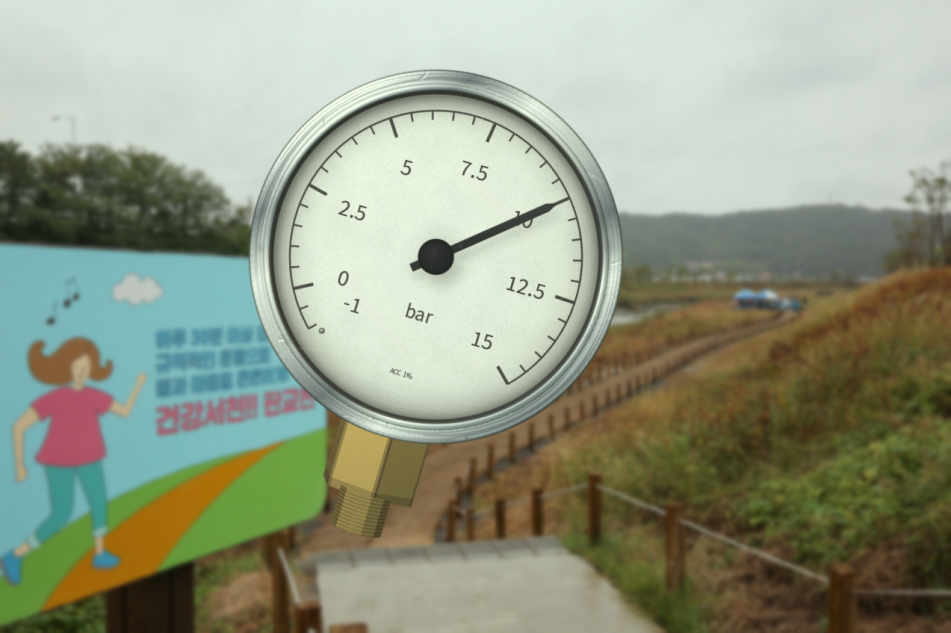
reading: value=10 unit=bar
